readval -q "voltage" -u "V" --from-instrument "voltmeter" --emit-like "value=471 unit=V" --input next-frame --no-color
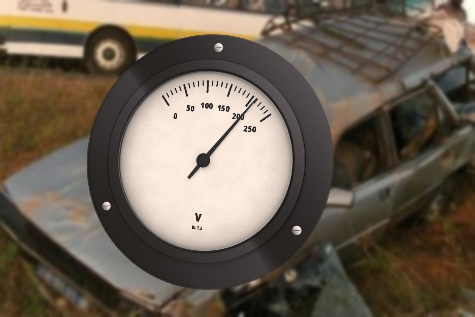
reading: value=210 unit=V
